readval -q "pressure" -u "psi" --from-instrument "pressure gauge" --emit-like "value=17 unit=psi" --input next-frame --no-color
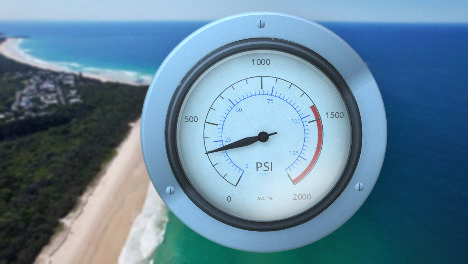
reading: value=300 unit=psi
